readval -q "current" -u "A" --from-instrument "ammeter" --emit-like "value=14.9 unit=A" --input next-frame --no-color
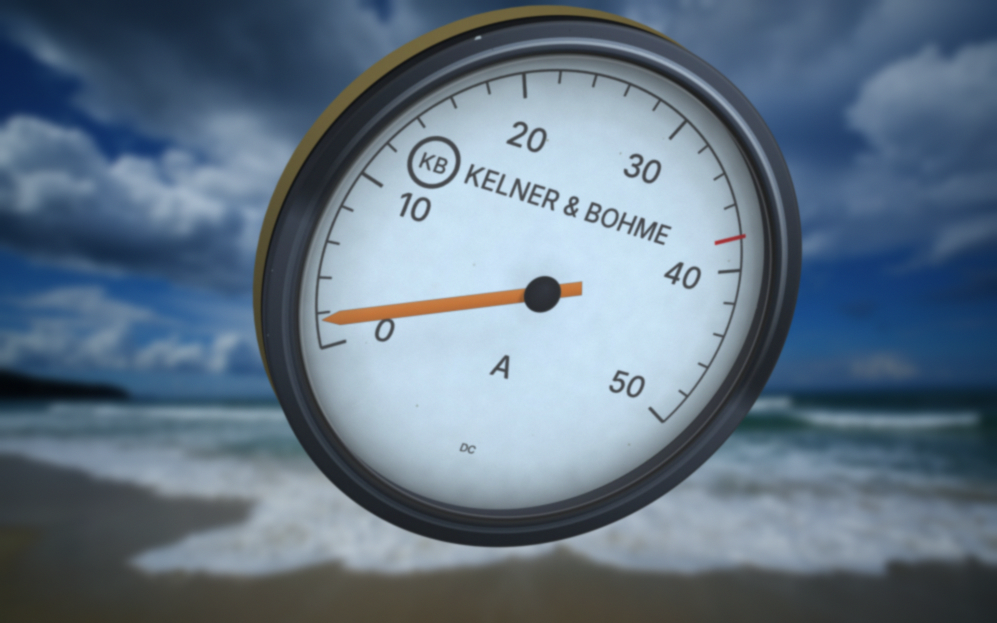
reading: value=2 unit=A
